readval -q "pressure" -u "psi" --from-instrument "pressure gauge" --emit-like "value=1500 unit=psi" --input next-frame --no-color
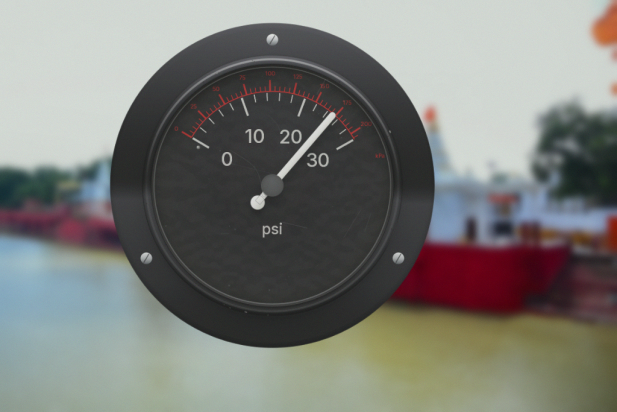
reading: value=25 unit=psi
